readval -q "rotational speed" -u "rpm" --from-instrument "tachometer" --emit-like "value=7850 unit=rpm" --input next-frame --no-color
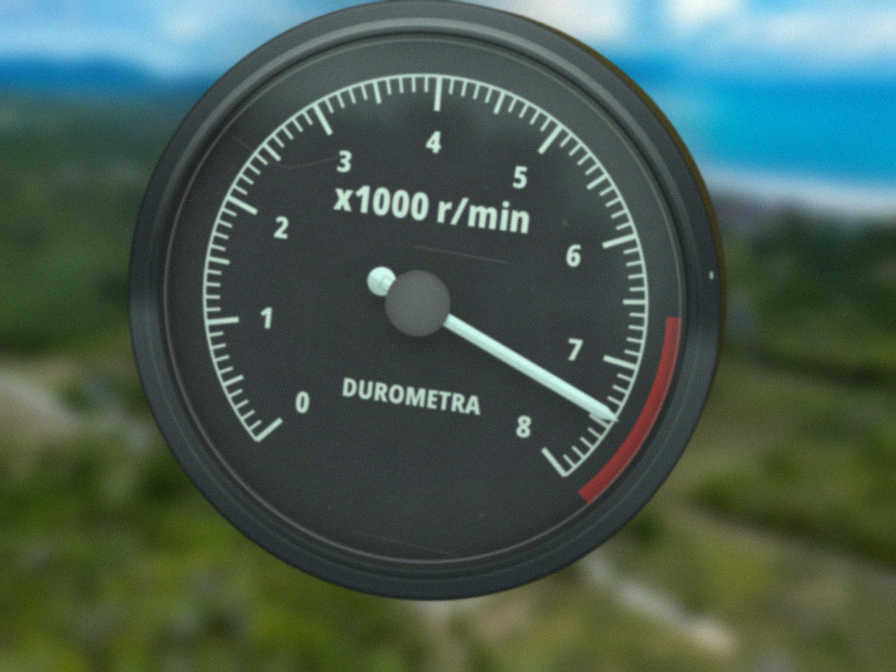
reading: value=7400 unit=rpm
